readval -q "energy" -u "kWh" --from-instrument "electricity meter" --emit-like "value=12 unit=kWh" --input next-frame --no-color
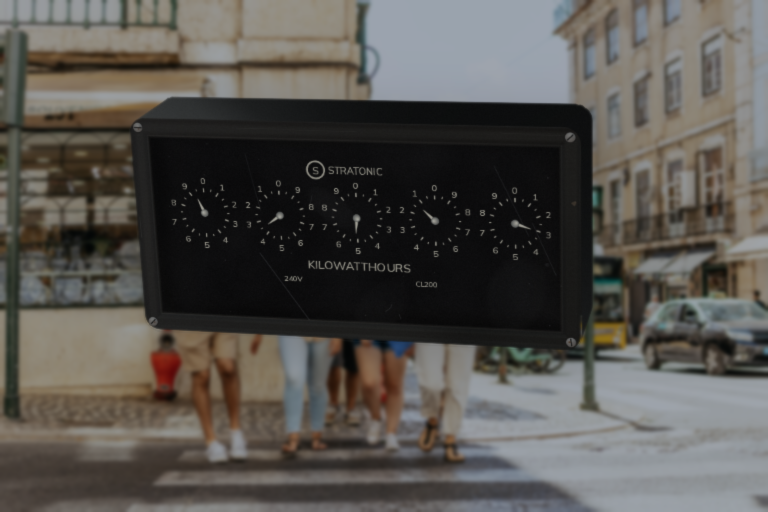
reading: value=93513 unit=kWh
